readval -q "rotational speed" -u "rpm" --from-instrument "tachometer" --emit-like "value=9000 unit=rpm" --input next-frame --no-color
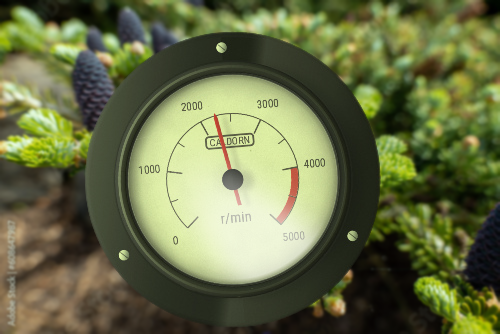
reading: value=2250 unit=rpm
